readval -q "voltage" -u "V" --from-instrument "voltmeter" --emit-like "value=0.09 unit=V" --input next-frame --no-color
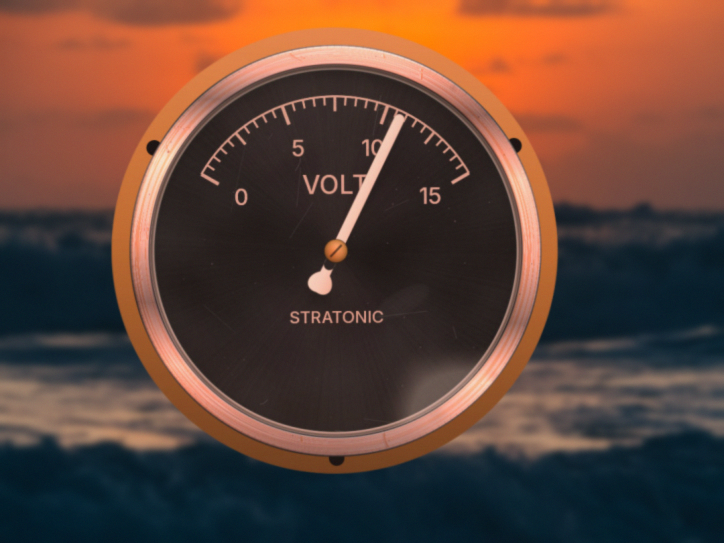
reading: value=10.75 unit=V
